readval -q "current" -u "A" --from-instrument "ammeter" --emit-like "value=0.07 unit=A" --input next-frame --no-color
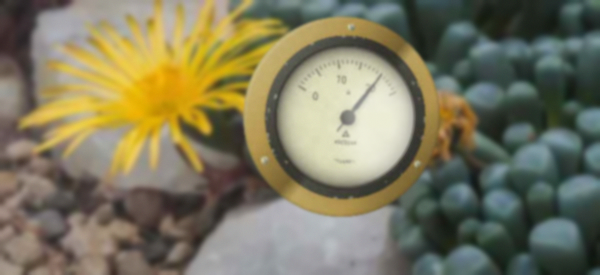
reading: value=20 unit=A
